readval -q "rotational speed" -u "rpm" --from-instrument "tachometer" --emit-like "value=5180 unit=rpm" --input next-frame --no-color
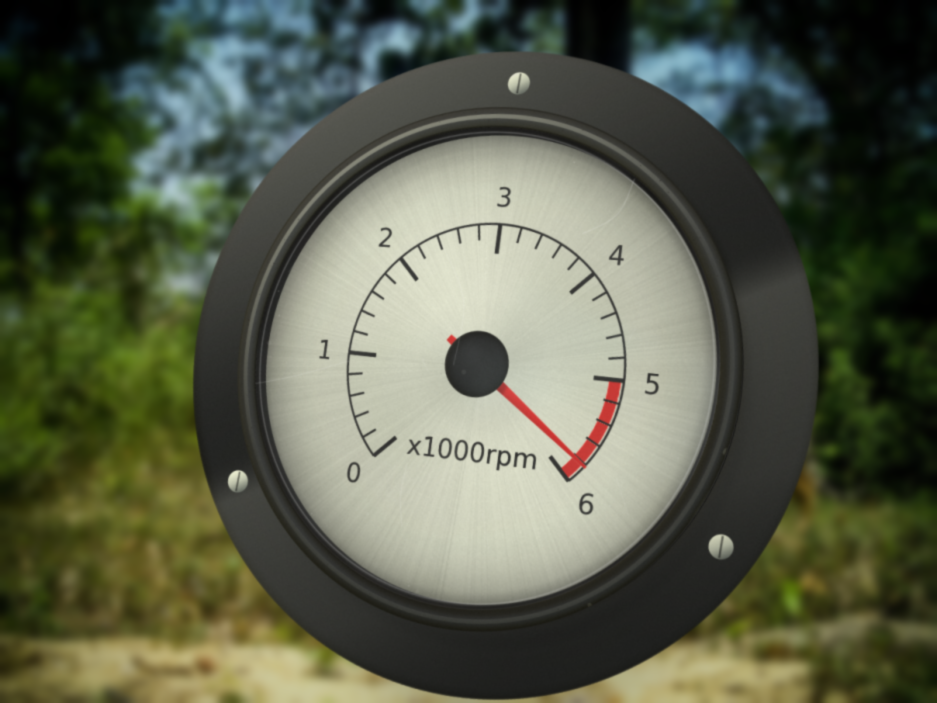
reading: value=5800 unit=rpm
